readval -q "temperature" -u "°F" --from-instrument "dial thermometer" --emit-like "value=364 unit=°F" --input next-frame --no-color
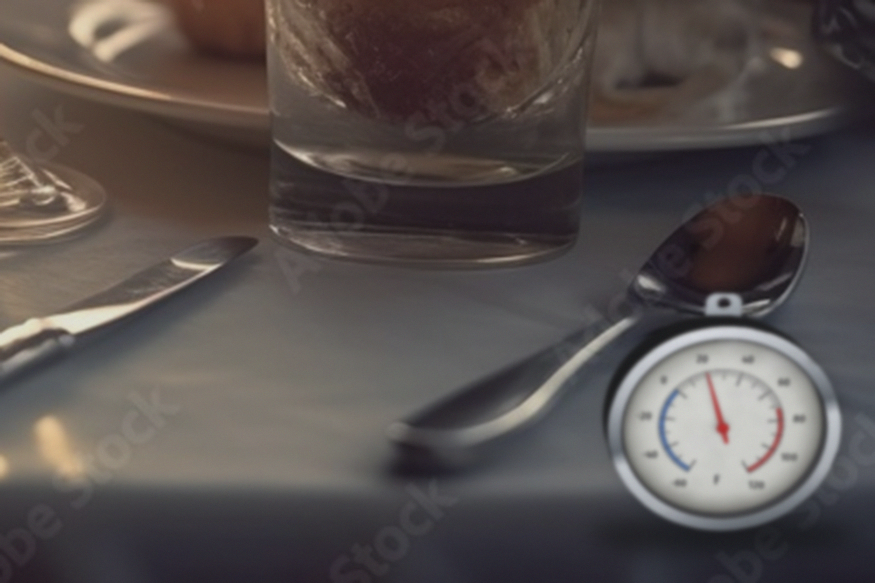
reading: value=20 unit=°F
